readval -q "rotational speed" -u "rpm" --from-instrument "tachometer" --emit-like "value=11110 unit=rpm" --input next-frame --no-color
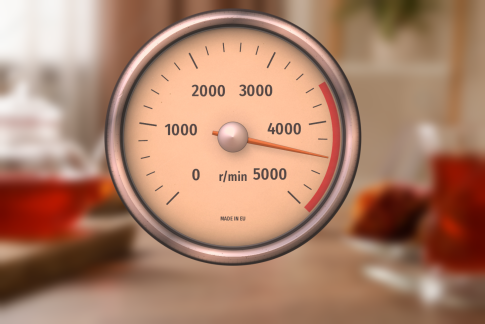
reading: value=4400 unit=rpm
